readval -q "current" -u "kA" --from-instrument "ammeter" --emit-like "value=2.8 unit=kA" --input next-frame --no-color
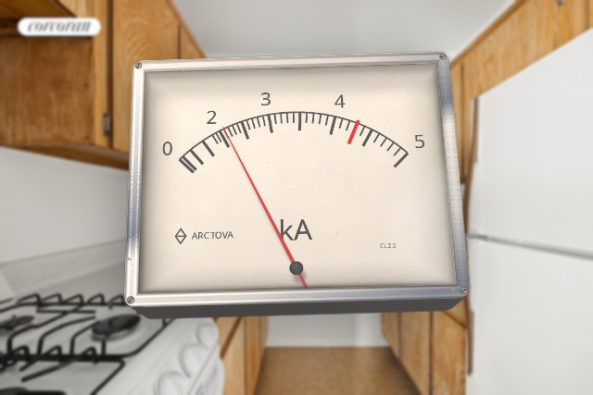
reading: value=2.1 unit=kA
